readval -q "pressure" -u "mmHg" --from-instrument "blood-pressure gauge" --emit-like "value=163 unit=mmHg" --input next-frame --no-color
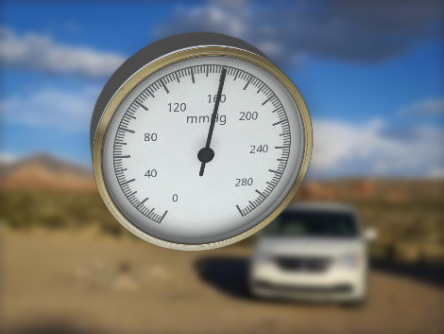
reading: value=160 unit=mmHg
